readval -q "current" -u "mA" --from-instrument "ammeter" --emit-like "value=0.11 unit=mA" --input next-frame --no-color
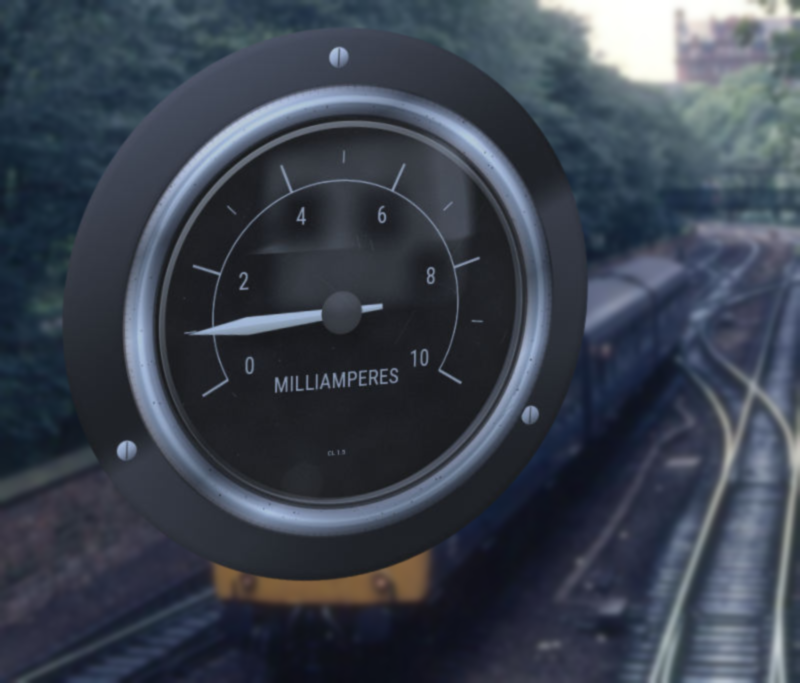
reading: value=1 unit=mA
